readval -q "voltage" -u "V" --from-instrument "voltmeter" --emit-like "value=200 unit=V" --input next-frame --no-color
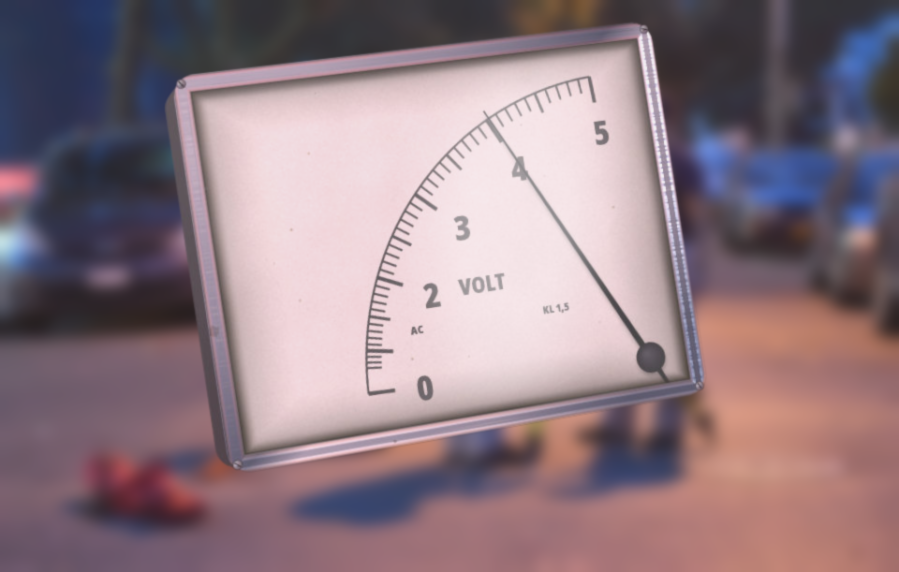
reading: value=4 unit=V
